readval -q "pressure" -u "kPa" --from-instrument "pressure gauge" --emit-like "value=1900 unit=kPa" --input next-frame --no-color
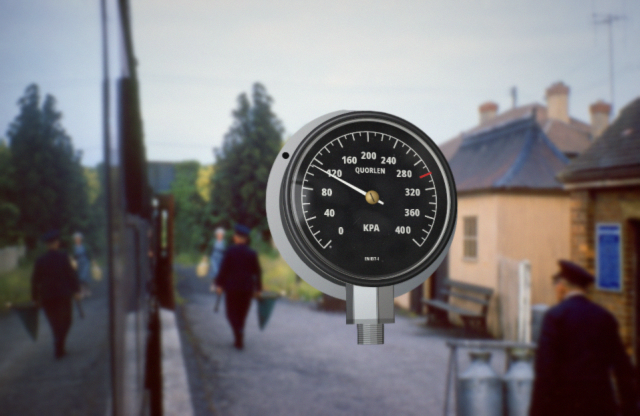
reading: value=110 unit=kPa
